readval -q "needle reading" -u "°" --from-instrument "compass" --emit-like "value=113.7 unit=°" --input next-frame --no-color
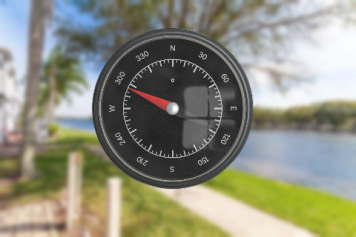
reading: value=295 unit=°
